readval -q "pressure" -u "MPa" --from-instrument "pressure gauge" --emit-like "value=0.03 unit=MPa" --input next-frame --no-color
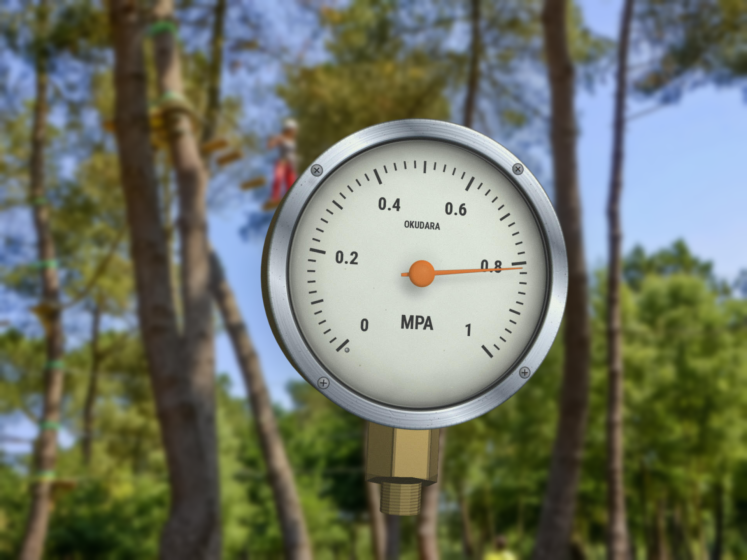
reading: value=0.81 unit=MPa
